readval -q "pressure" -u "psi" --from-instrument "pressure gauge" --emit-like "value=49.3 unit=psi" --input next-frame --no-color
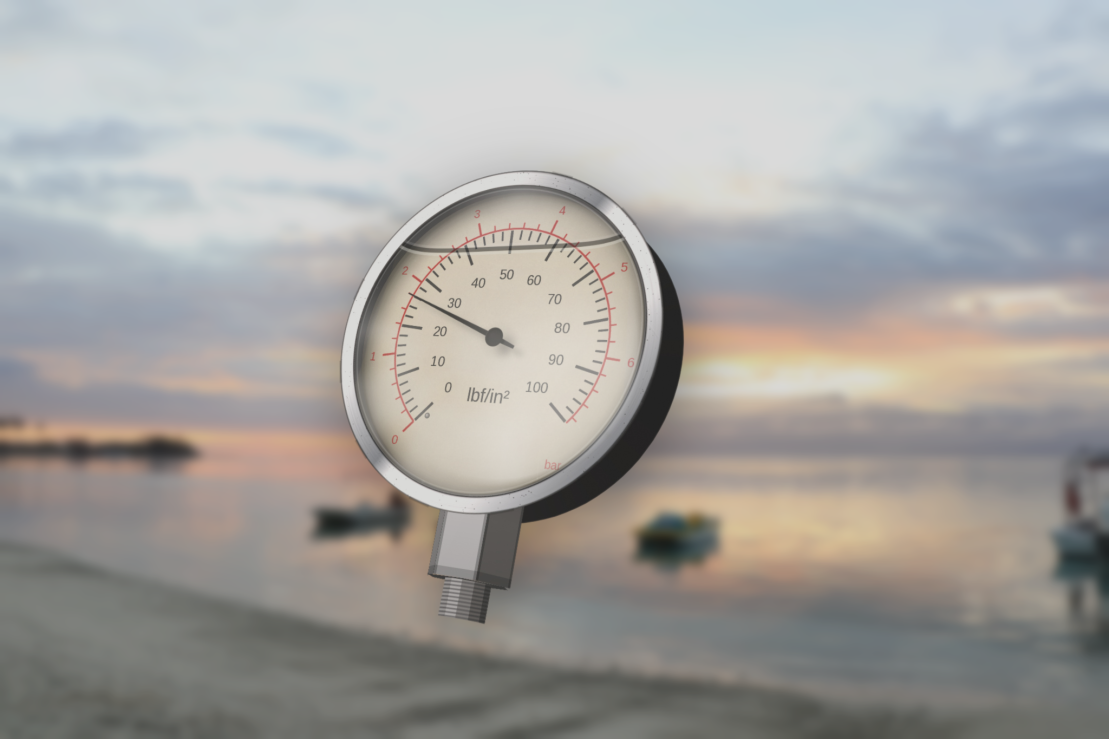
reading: value=26 unit=psi
